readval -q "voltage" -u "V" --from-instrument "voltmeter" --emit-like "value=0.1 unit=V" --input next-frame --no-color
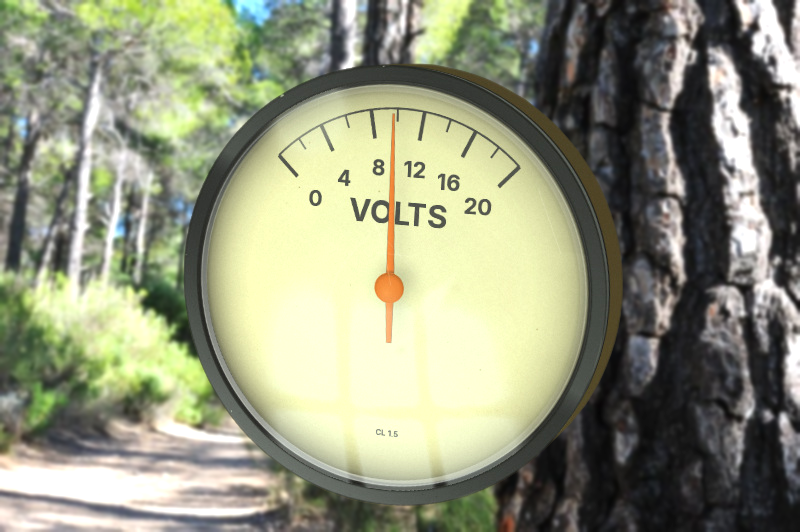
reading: value=10 unit=V
